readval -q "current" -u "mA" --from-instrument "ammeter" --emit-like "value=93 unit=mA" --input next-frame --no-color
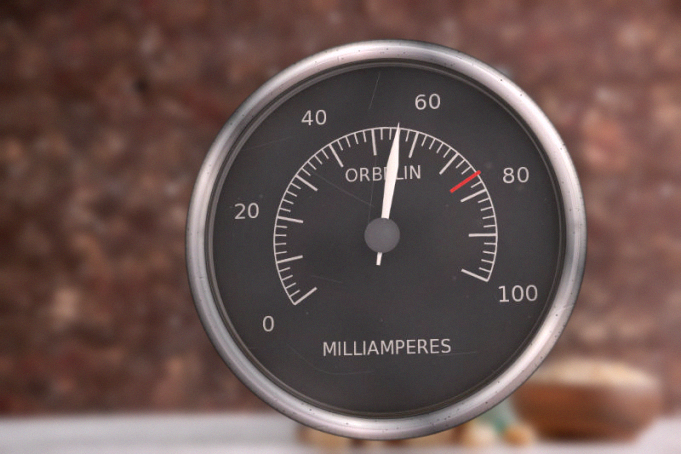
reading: value=56 unit=mA
